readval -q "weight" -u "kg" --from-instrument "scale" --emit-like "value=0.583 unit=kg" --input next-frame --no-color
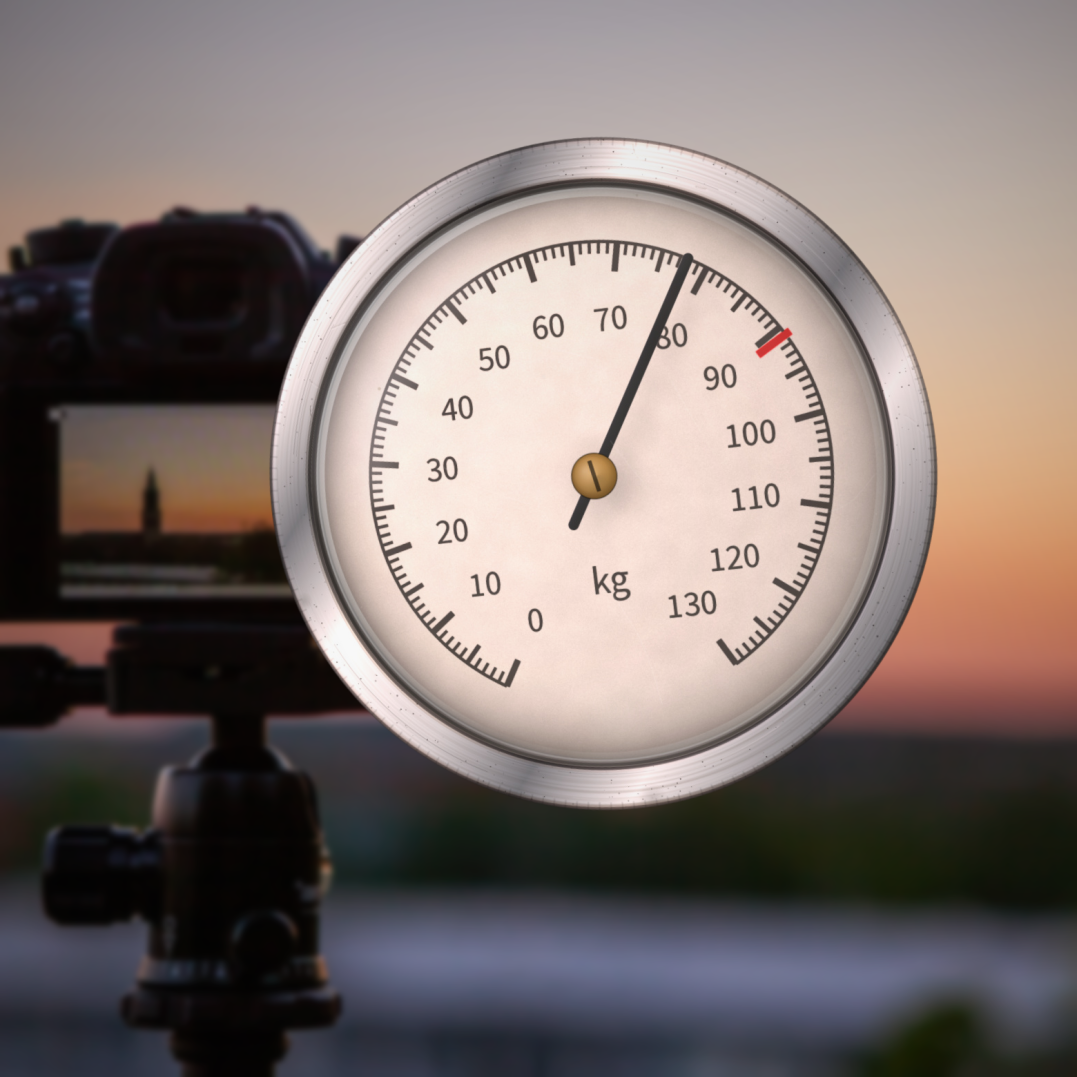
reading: value=78 unit=kg
